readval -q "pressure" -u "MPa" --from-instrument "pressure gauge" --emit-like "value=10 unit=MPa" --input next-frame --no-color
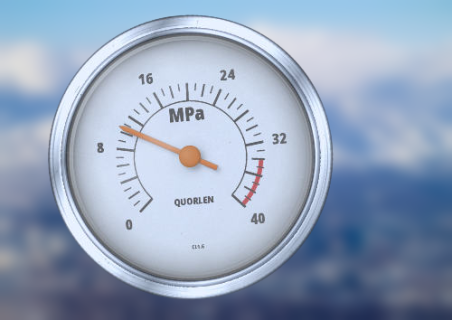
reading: value=10.5 unit=MPa
